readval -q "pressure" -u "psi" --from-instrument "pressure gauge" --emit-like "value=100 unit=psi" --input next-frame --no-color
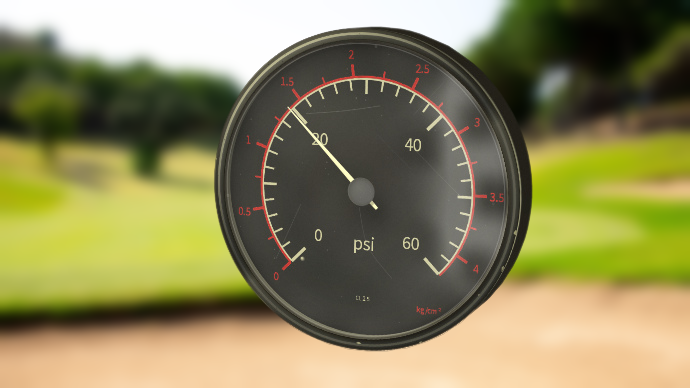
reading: value=20 unit=psi
